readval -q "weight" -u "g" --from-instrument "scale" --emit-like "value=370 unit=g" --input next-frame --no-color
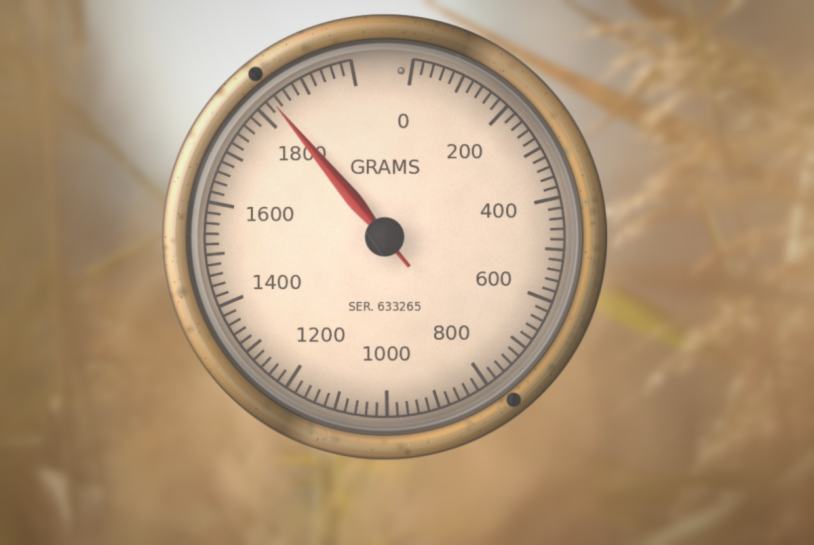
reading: value=1830 unit=g
